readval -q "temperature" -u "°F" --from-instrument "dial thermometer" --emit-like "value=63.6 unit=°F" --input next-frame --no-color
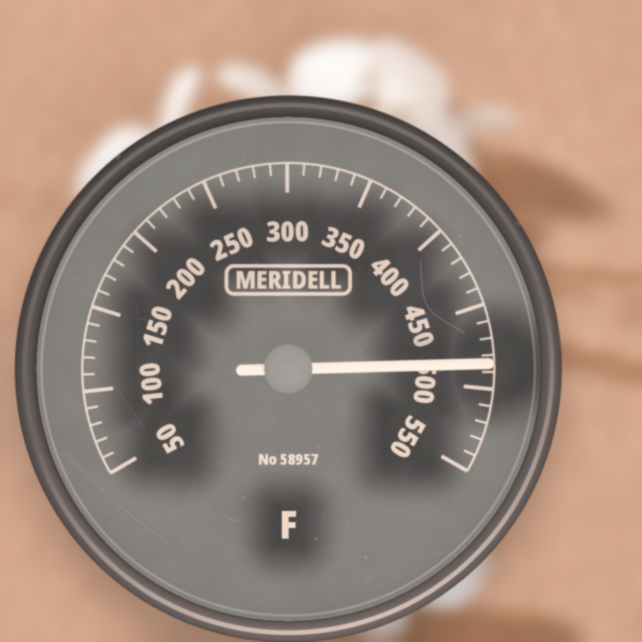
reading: value=485 unit=°F
